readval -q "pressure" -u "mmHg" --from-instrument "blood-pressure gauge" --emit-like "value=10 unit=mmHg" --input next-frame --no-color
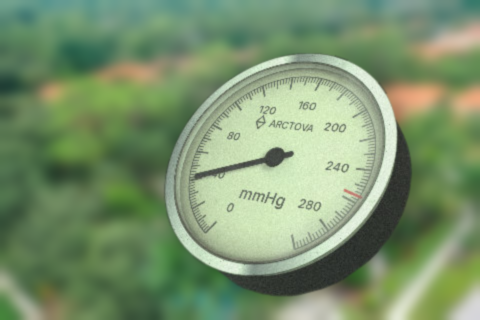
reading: value=40 unit=mmHg
